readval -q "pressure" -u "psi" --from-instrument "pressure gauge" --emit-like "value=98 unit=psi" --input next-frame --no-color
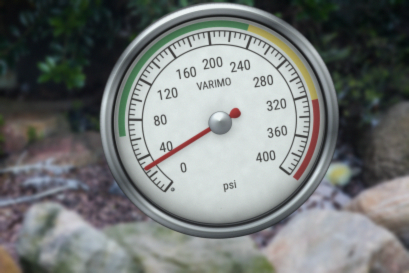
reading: value=30 unit=psi
